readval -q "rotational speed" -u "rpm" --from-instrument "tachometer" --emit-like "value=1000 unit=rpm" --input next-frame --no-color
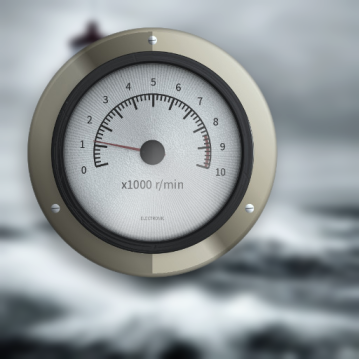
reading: value=1200 unit=rpm
